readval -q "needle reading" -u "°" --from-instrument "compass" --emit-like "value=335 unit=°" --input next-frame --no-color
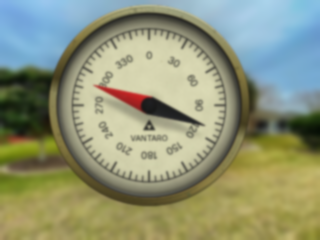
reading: value=290 unit=°
